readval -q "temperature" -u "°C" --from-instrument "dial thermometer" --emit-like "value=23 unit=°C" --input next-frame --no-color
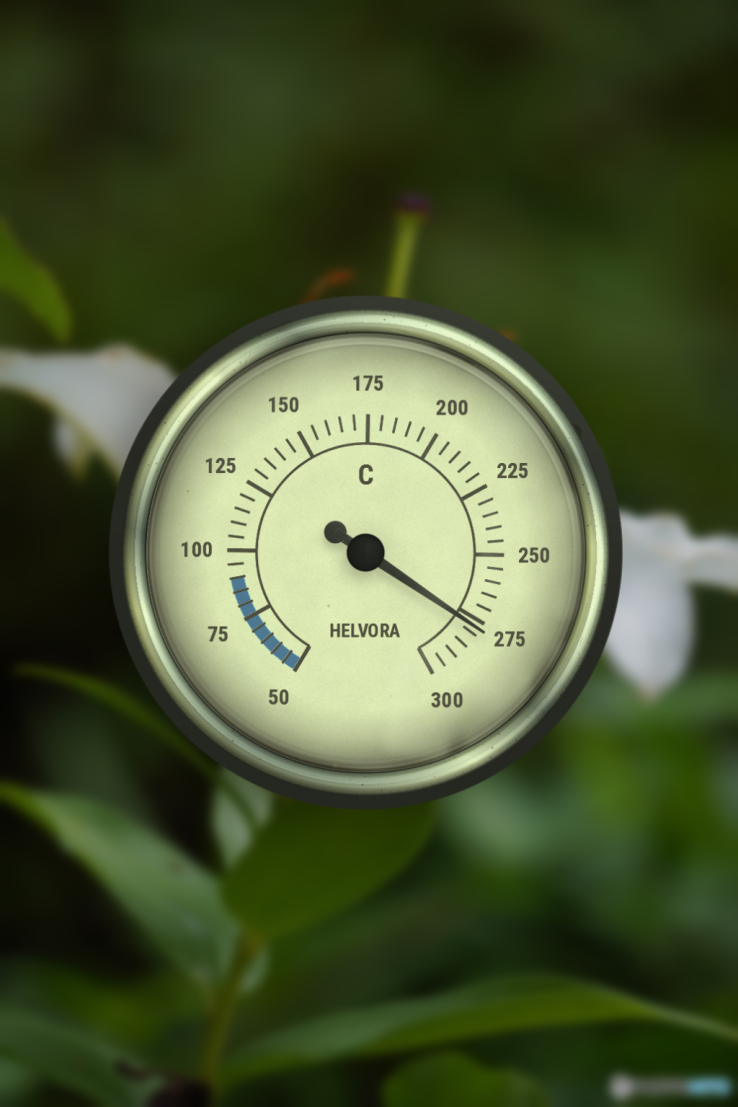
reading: value=277.5 unit=°C
